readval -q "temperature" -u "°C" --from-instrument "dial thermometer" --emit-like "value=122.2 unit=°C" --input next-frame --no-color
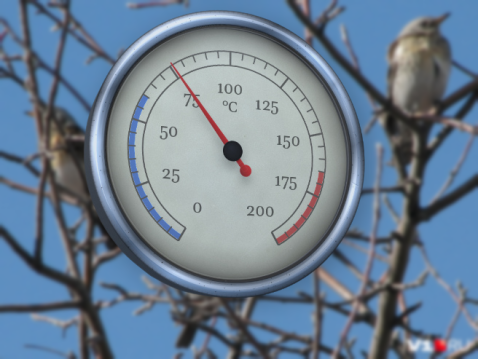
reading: value=75 unit=°C
